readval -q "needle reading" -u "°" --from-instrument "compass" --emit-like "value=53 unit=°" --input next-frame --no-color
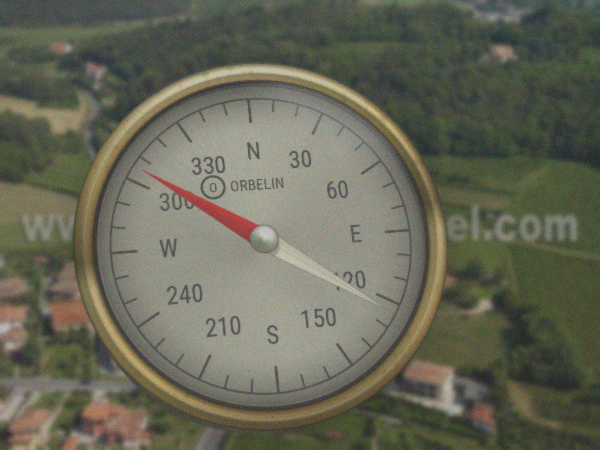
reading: value=305 unit=°
